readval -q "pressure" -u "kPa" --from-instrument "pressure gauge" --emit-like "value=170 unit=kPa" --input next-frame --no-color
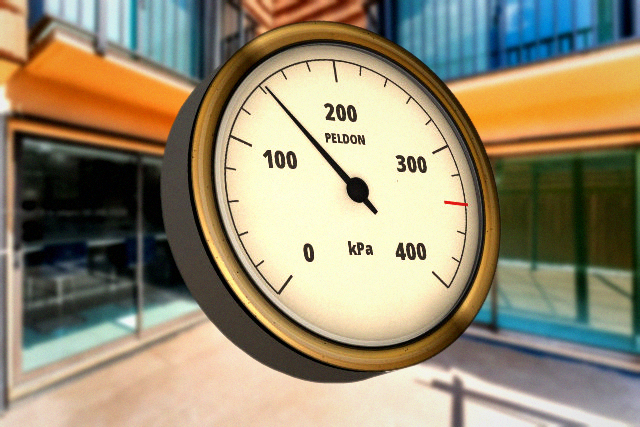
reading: value=140 unit=kPa
